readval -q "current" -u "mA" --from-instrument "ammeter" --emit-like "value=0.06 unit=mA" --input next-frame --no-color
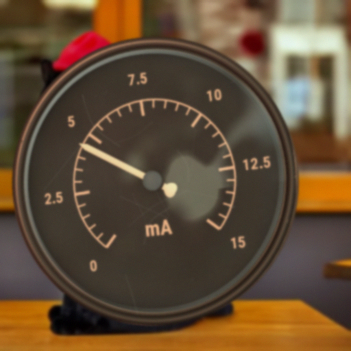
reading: value=4.5 unit=mA
